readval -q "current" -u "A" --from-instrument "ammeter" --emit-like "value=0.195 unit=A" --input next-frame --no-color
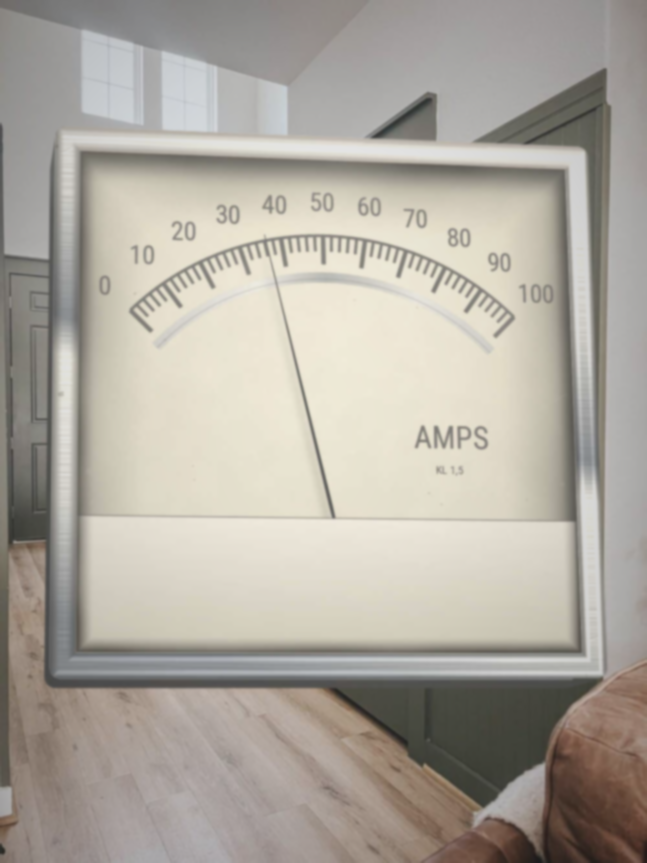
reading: value=36 unit=A
